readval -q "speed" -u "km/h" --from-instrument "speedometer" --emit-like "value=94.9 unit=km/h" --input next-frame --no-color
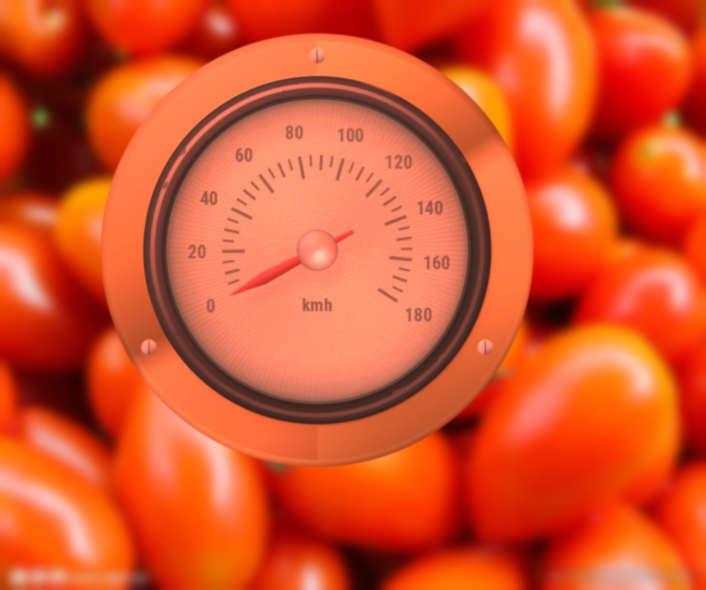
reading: value=0 unit=km/h
